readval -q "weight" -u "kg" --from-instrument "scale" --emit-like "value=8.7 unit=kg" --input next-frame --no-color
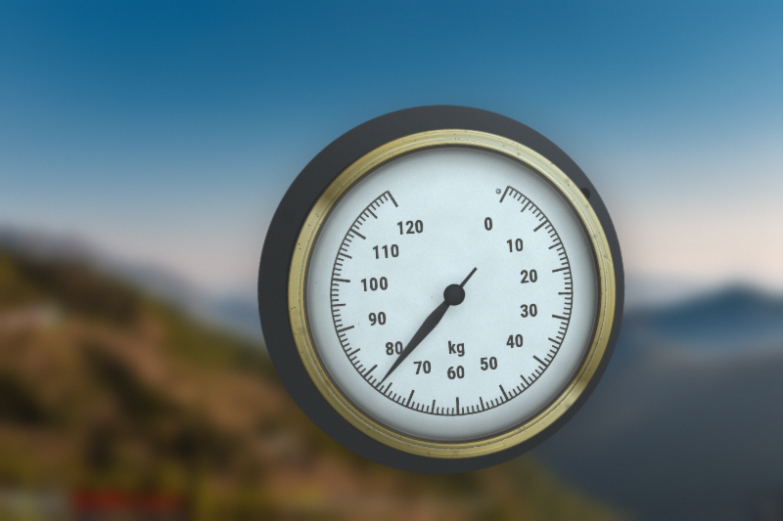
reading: value=77 unit=kg
